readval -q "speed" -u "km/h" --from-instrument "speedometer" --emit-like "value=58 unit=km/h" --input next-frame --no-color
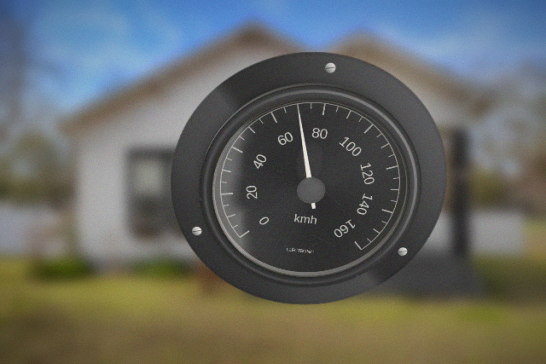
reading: value=70 unit=km/h
